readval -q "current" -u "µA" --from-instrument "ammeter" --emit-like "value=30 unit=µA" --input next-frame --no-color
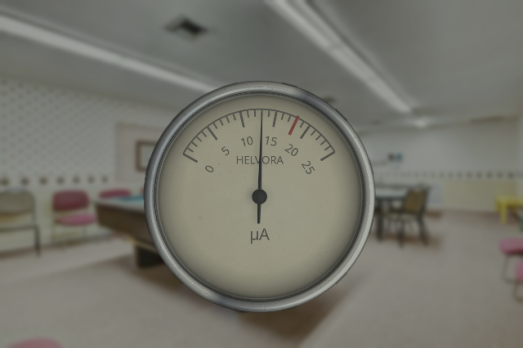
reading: value=13 unit=µA
